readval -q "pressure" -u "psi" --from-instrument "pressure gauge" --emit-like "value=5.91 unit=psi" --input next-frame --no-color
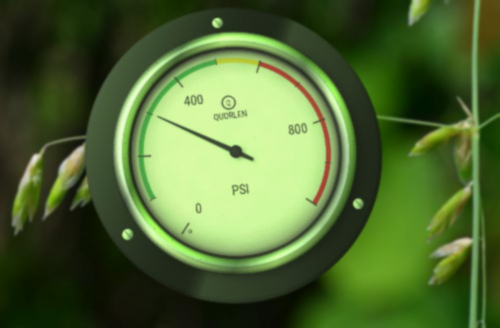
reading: value=300 unit=psi
